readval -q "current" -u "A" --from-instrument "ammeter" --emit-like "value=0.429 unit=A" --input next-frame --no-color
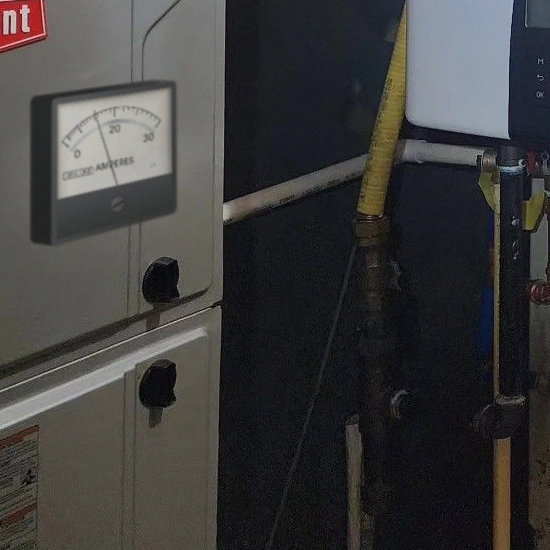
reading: value=15 unit=A
